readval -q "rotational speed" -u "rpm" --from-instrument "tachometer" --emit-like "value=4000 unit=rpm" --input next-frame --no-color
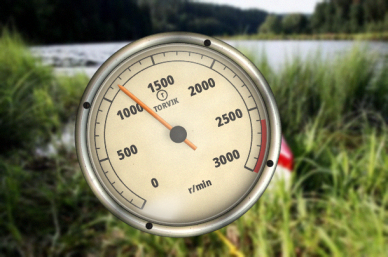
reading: value=1150 unit=rpm
